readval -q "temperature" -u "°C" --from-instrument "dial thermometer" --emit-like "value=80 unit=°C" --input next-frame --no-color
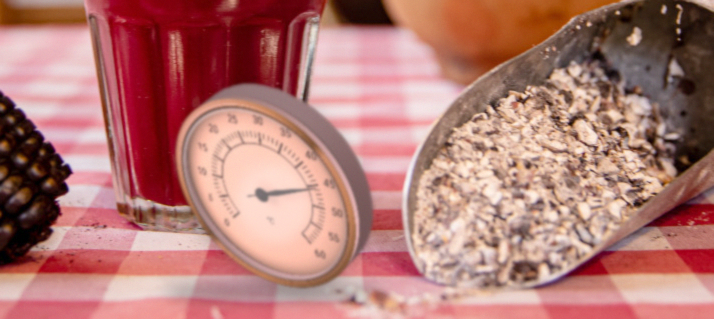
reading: value=45 unit=°C
